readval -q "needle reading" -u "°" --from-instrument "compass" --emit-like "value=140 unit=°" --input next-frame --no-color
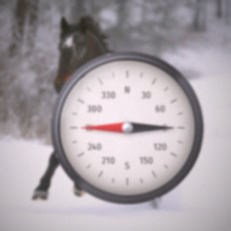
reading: value=270 unit=°
